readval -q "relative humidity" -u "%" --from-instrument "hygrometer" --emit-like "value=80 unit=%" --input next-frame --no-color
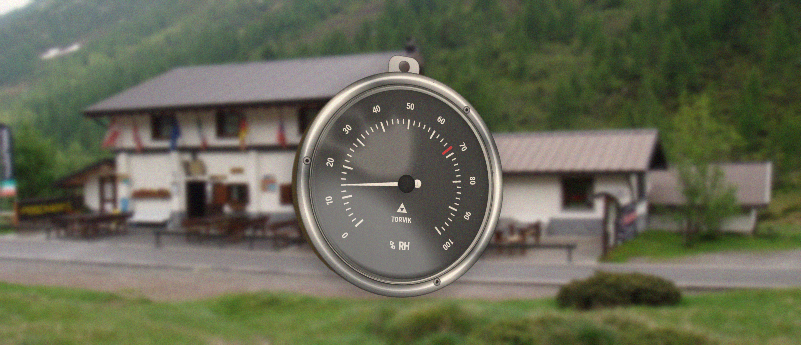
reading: value=14 unit=%
